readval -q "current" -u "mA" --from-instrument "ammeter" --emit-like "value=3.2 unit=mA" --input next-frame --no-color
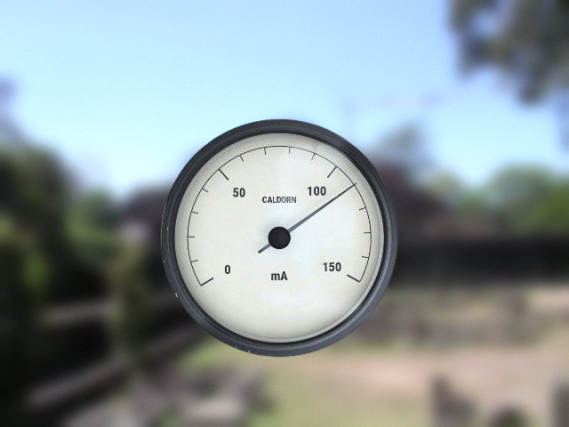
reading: value=110 unit=mA
